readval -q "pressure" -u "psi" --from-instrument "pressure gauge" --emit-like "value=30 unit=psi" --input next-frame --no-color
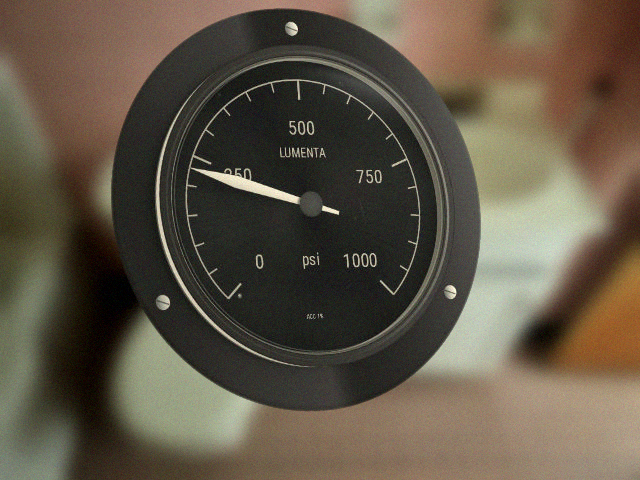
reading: value=225 unit=psi
